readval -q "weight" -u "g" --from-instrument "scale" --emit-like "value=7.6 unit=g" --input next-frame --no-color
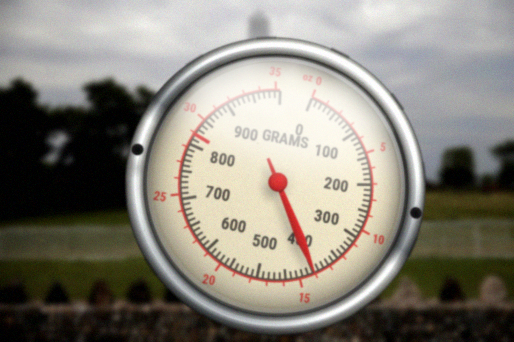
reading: value=400 unit=g
